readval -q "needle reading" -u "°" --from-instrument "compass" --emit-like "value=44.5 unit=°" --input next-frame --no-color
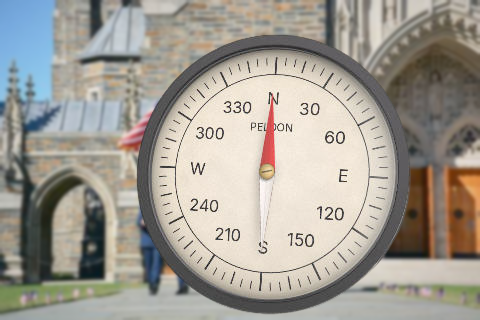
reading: value=0 unit=°
